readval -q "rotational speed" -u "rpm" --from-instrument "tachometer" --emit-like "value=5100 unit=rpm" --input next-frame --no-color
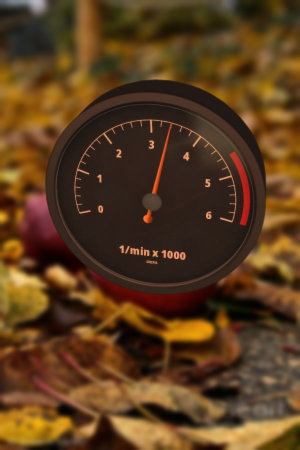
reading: value=3400 unit=rpm
